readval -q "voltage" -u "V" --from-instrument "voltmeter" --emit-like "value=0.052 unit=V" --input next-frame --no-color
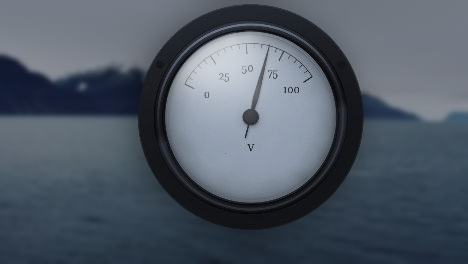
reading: value=65 unit=V
